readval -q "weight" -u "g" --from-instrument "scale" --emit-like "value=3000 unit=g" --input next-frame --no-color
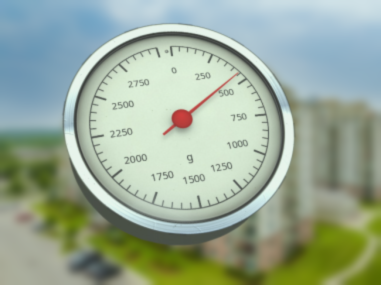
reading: value=450 unit=g
